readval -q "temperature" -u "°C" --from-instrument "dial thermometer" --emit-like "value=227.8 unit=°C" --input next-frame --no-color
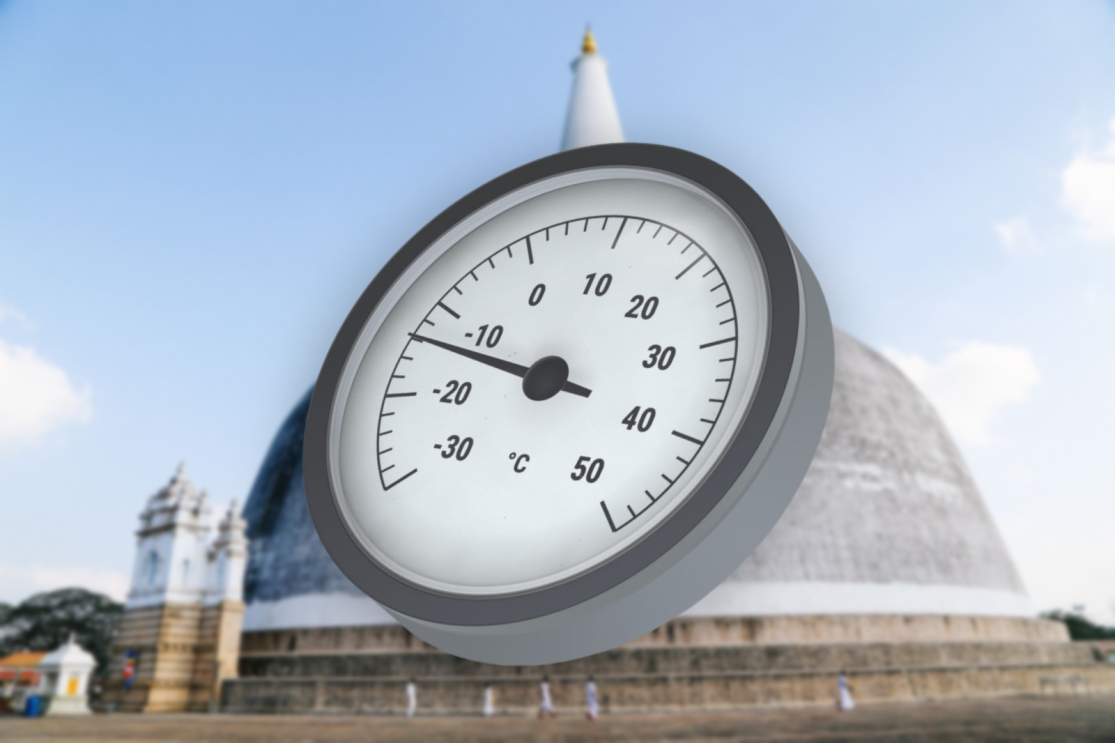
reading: value=-14 unit=°C
